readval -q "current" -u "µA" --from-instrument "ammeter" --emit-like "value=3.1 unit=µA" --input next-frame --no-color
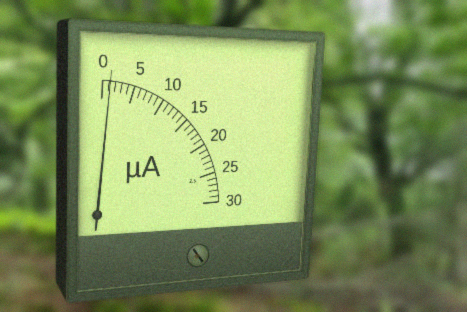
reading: value=1 unit=µA
